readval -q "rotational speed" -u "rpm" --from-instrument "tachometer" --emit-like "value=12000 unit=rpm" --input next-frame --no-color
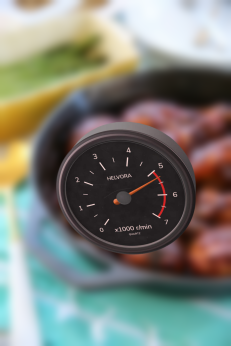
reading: value=5250 unit=rpm
